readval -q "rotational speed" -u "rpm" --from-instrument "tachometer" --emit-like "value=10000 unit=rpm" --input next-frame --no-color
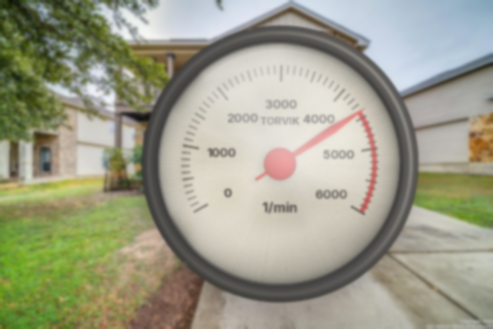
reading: value=4400 unit=rpm
